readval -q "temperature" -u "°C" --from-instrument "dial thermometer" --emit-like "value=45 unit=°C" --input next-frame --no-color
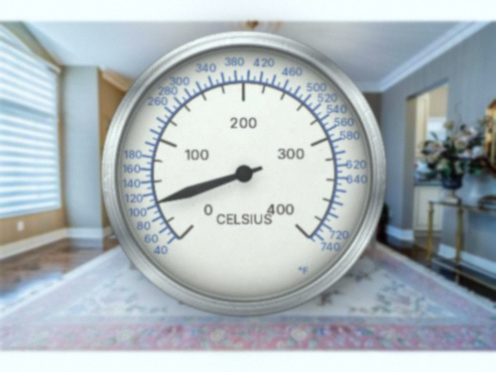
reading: value=40 unit=°C
